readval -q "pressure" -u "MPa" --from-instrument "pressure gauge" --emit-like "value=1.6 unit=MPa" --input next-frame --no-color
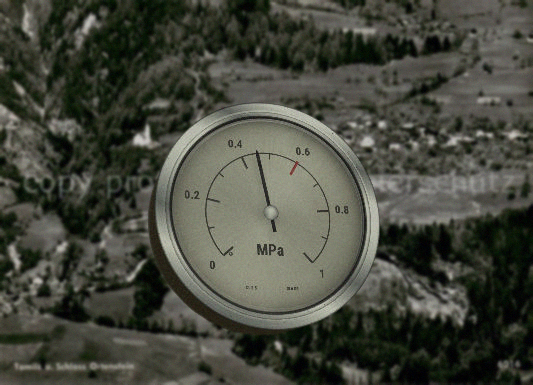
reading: value=0.45 unit=MPa
